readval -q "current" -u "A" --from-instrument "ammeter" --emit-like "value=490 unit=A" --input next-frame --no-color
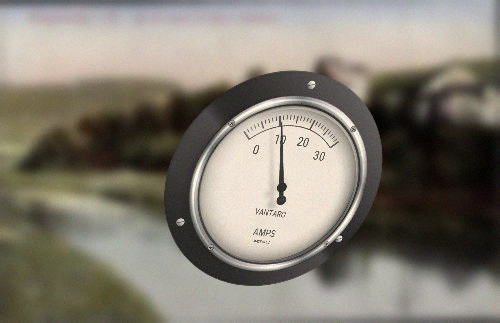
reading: value=10 unit=A
